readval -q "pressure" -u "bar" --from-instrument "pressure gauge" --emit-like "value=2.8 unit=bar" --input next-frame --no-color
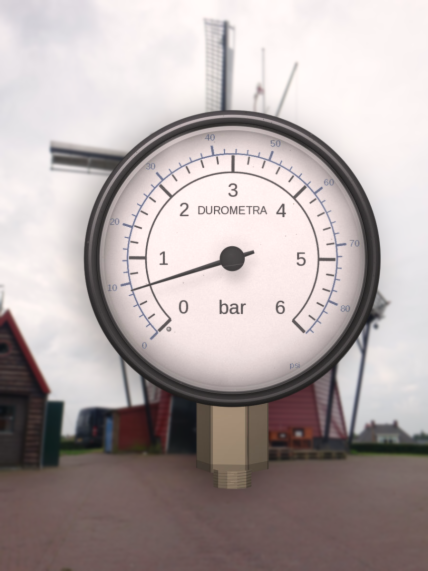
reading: value=0.6 unit=bar
